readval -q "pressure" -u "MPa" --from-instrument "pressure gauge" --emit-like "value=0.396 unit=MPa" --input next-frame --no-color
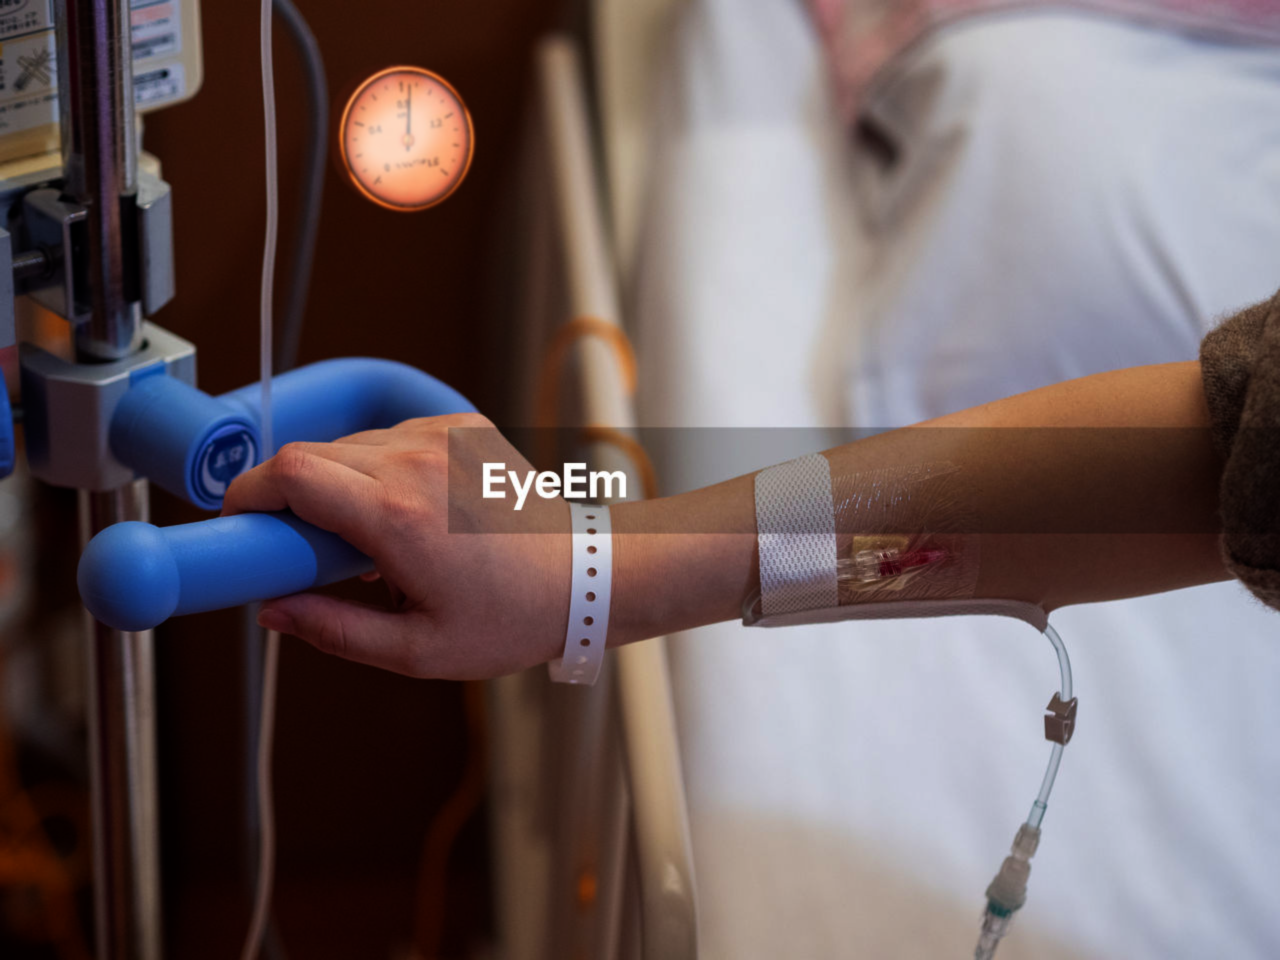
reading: value=0.85 unit=MPa
